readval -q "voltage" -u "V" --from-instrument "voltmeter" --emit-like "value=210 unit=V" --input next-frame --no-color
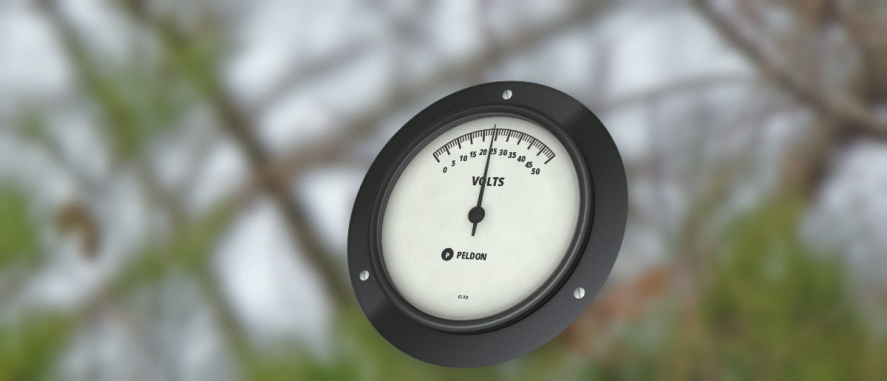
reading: value=25 unit=V
